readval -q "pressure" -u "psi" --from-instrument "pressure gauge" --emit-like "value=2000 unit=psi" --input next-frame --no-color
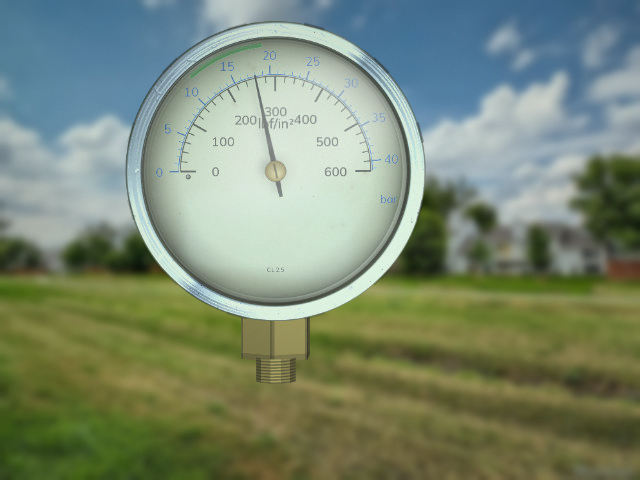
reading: value=260 unit=psi
